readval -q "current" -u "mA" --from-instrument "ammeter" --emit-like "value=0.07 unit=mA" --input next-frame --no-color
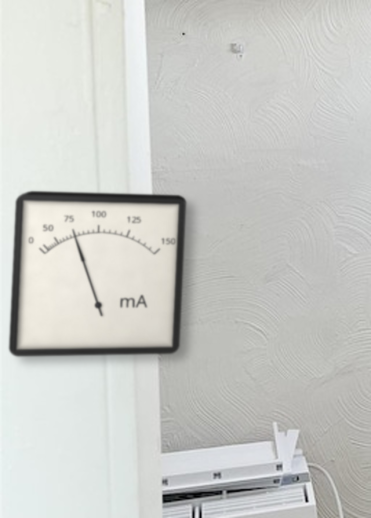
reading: value=75 unit=mA
